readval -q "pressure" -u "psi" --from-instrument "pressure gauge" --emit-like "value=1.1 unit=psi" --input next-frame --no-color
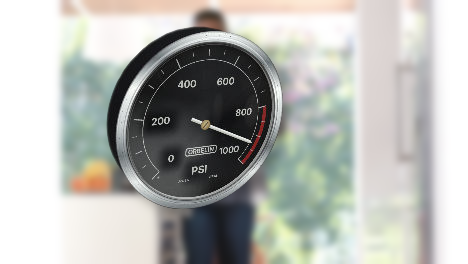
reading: value=925 unit=psi
